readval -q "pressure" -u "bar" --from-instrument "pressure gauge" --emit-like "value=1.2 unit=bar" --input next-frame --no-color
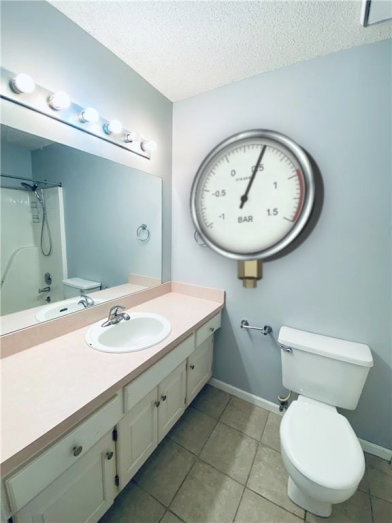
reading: value=0.5 unit=bar
